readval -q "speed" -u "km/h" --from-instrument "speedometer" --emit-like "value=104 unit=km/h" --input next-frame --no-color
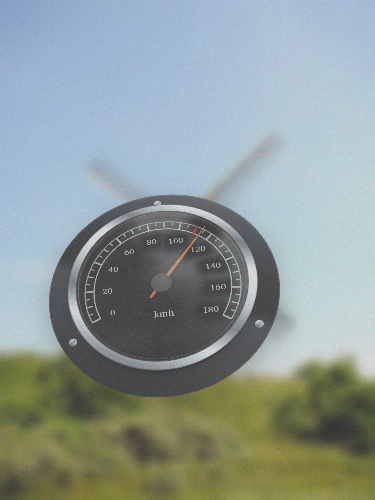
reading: value=115 unit=km/h
